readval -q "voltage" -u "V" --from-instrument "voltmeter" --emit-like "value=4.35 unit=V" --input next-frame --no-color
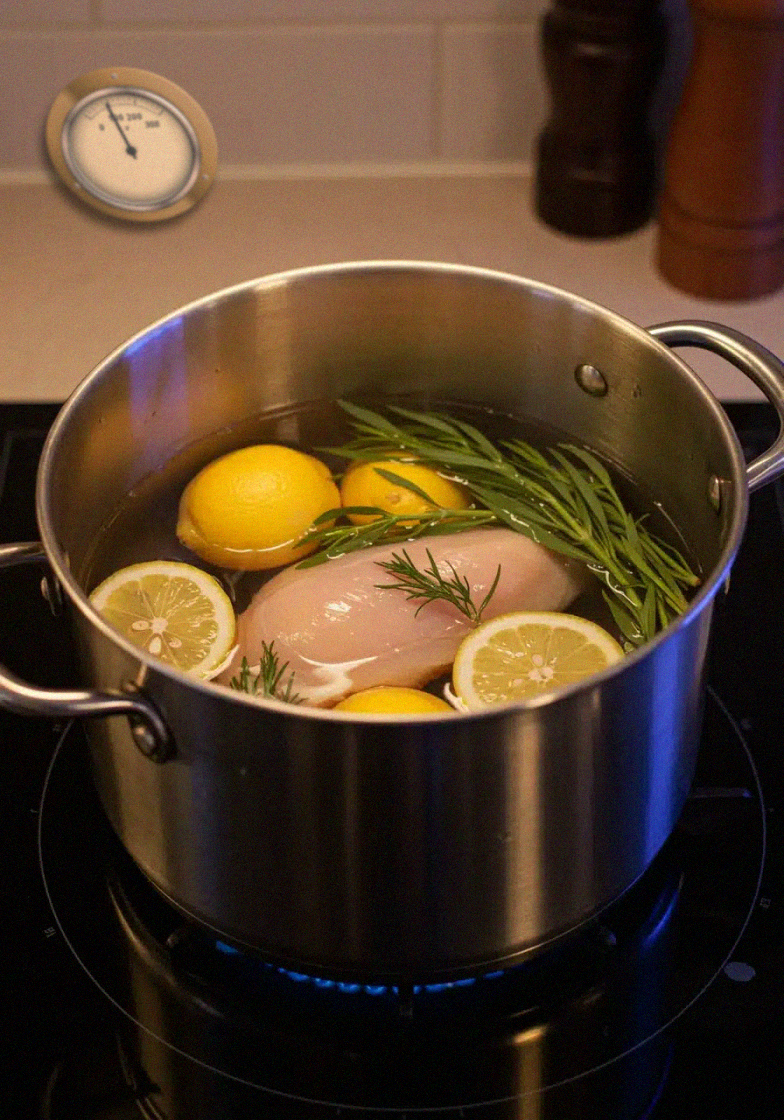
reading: value=100 unit=V
